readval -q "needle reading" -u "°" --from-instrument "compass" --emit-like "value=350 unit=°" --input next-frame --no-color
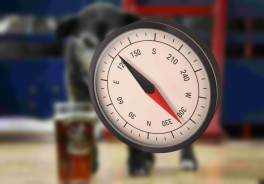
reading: value=310 unit=°
